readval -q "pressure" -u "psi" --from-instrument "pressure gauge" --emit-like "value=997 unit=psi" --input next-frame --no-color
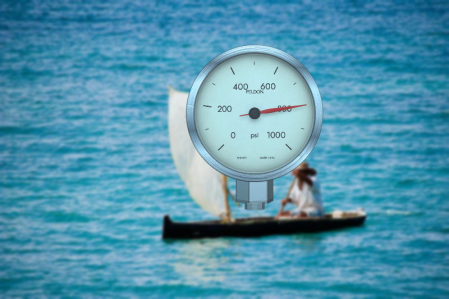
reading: value=800 unit=psi
